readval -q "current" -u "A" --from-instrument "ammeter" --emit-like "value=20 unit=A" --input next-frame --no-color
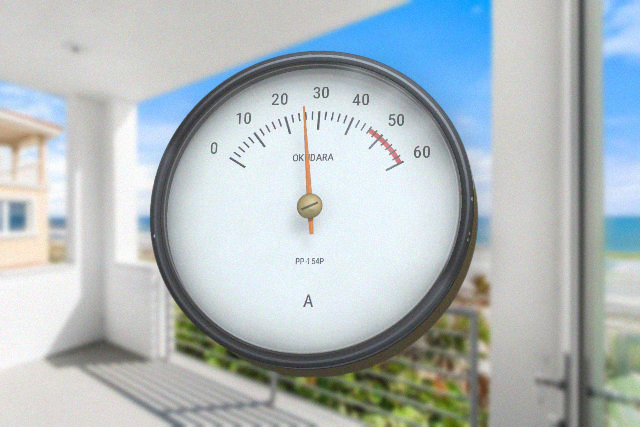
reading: value=26 unit=A
